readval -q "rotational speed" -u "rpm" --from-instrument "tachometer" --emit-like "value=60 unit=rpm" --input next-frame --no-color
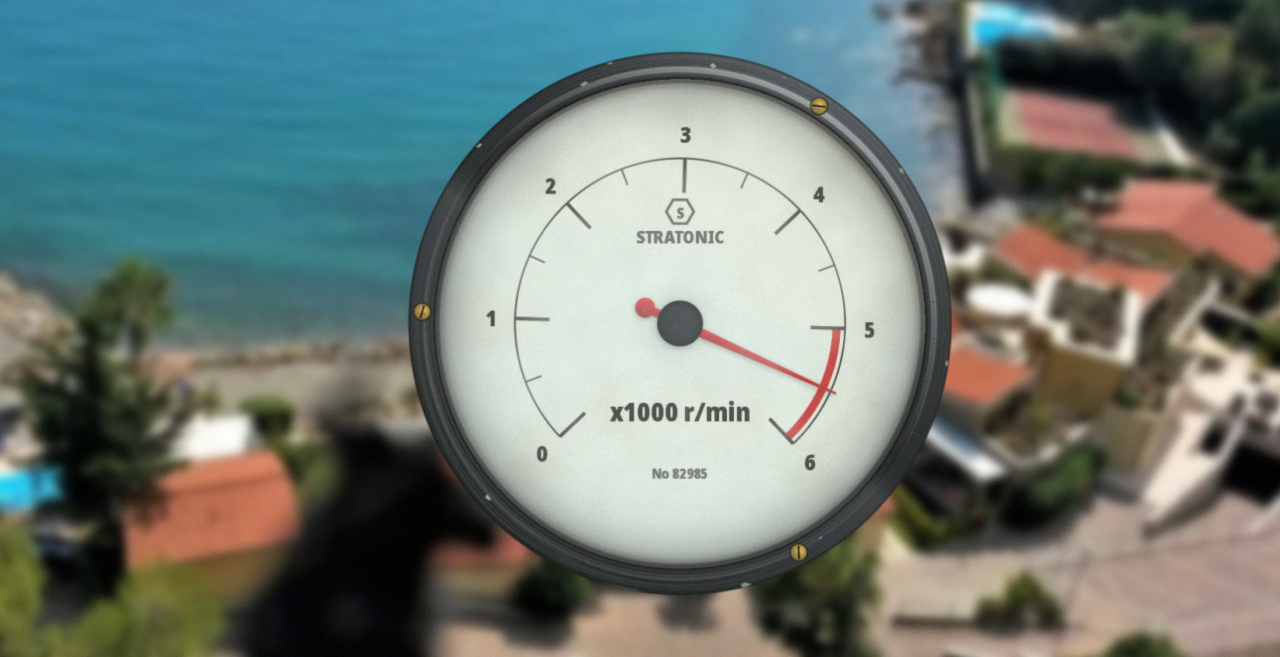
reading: value=5500 unit=rpm
